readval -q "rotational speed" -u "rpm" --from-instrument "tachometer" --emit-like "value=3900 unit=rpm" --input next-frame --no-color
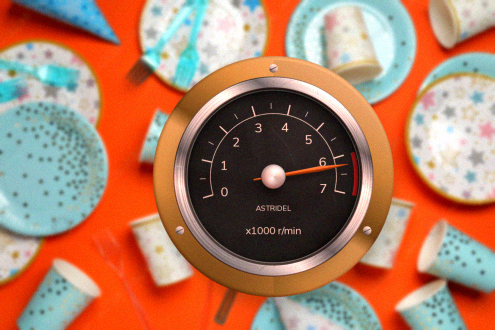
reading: value=6250 unit=rpm
